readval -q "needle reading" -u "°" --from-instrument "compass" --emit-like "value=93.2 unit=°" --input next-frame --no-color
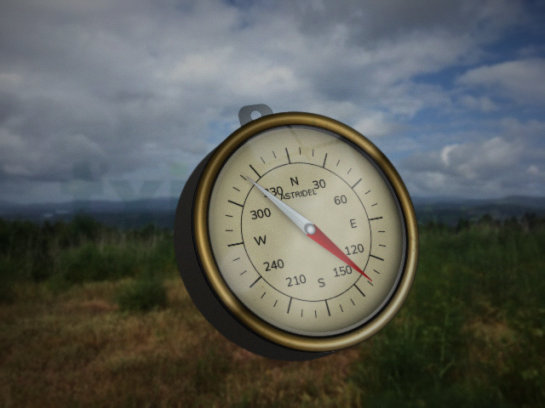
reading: value=140 unit=°
